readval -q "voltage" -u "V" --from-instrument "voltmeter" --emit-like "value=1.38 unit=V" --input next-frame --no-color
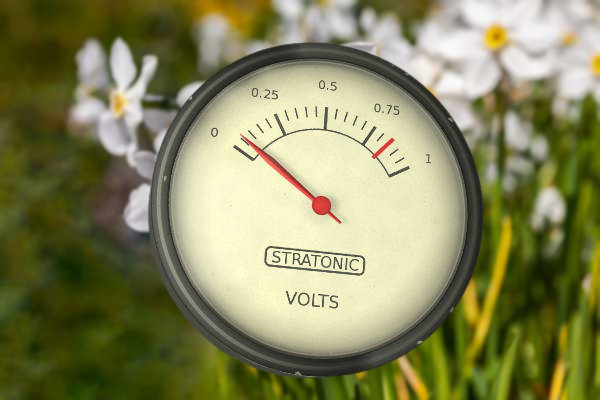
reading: value=0.05 unit=V
